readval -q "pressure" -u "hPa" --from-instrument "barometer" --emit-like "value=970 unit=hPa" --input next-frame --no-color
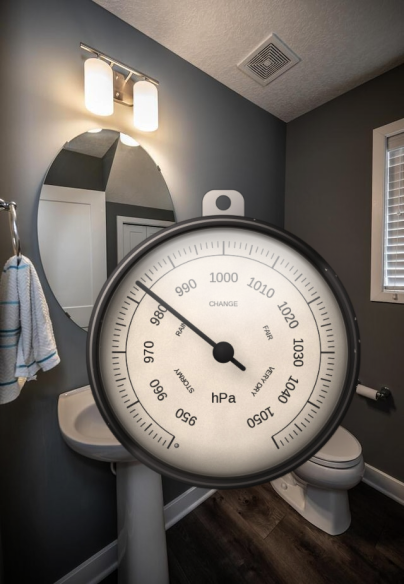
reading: value=983 unit=hPa
